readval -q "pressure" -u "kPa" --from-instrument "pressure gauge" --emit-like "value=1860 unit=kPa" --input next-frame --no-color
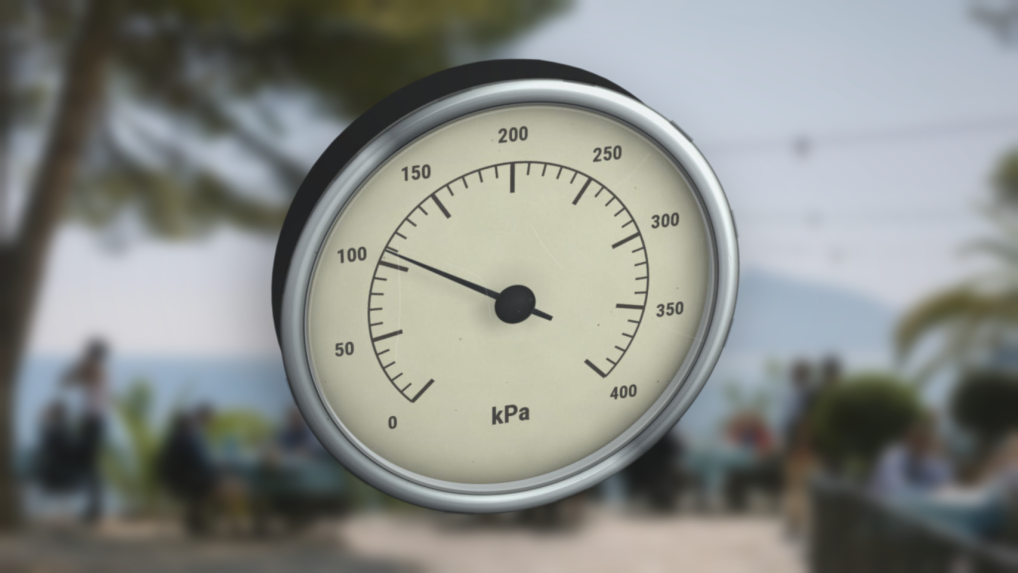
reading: value=110 unit=kPa
